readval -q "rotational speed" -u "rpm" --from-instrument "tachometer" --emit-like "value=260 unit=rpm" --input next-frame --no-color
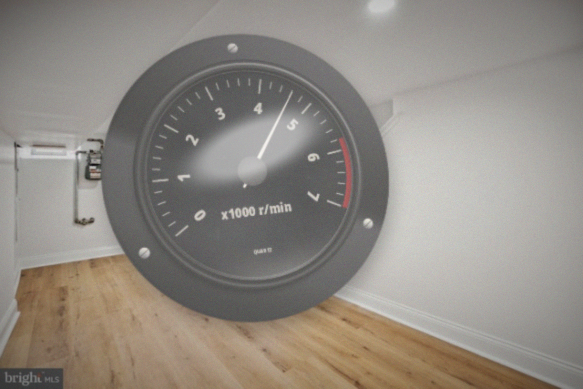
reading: value=4600 unit=rpm
